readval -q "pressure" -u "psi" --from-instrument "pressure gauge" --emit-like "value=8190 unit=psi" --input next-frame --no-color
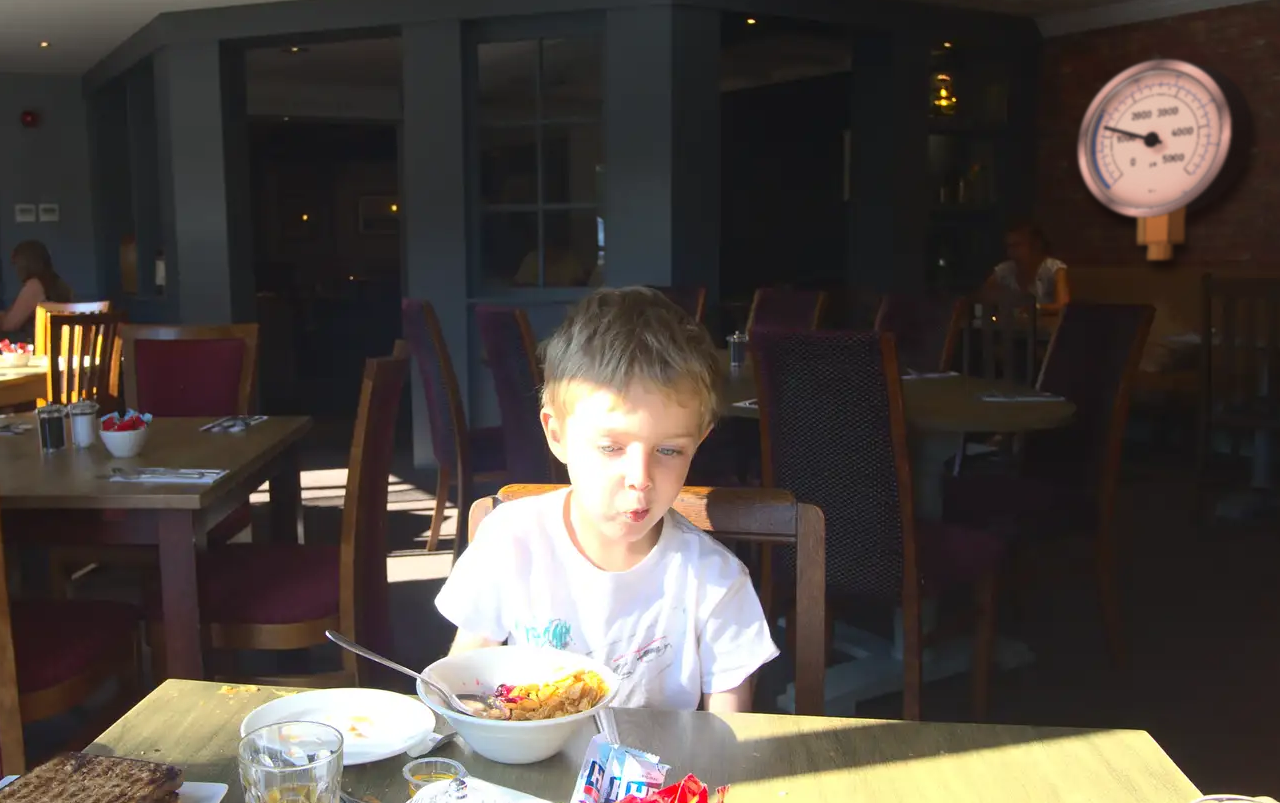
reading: value=1200 unit=psi
